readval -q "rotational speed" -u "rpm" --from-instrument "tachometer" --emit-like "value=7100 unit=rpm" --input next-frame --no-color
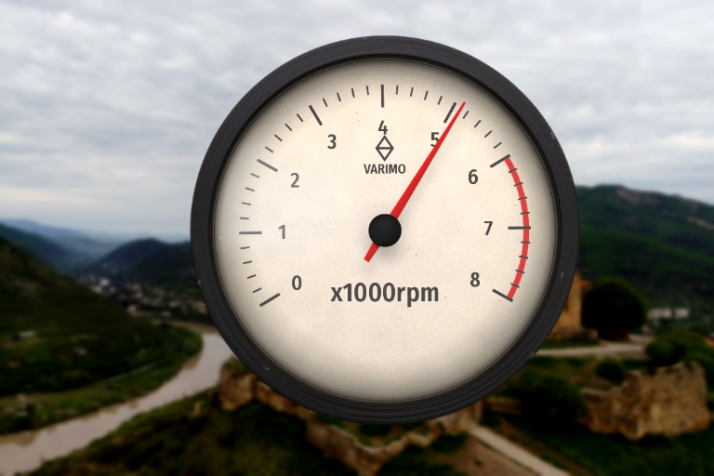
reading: value=5100 unit=rpm
